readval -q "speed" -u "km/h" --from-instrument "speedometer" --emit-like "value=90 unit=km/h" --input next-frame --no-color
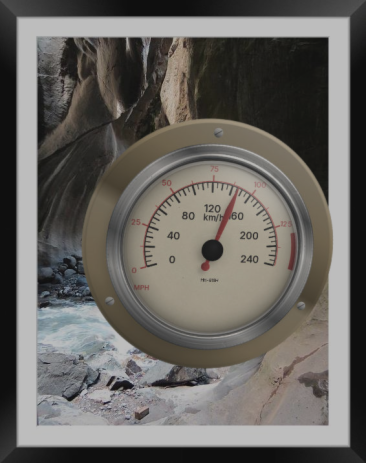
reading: value=145 unit=km/h
